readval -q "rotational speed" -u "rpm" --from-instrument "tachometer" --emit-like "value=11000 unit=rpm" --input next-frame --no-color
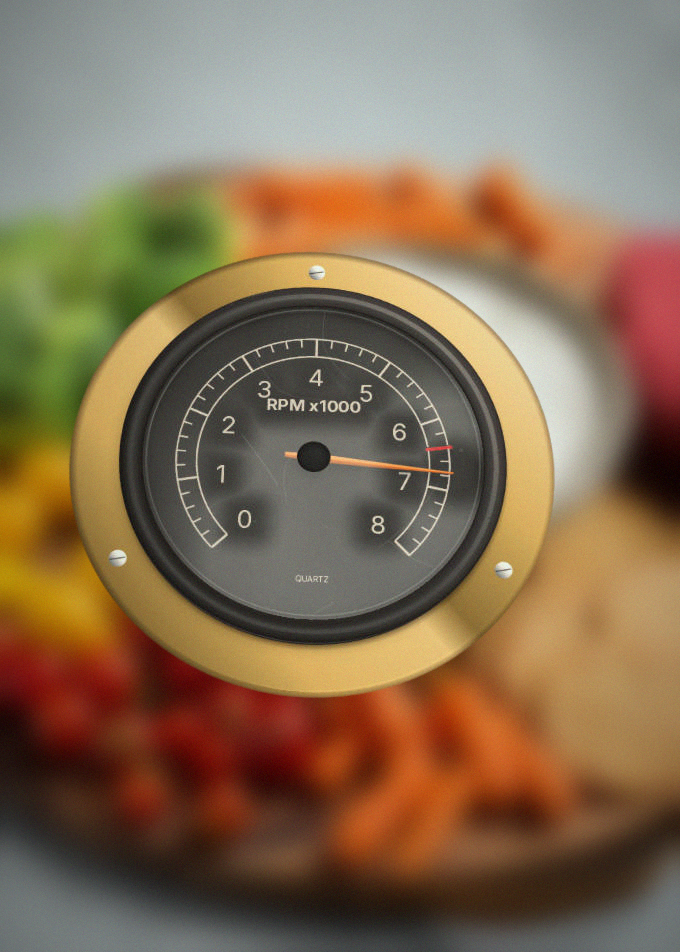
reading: value=6800 unit=rpm
